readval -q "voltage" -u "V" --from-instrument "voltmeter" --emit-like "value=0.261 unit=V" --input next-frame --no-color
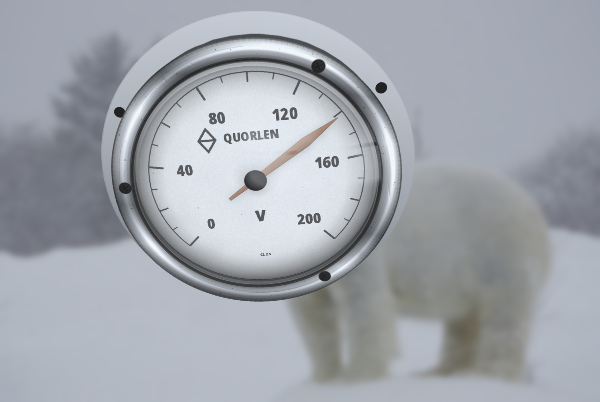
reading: value=140 unit=V
